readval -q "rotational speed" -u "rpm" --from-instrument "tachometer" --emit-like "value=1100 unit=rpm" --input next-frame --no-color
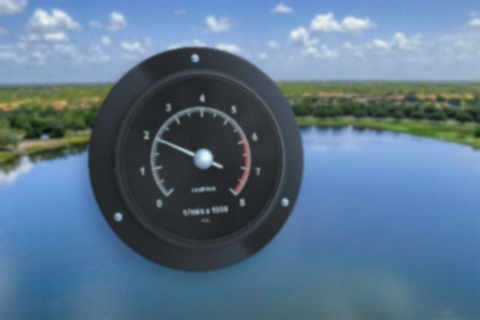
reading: value=2000 unit=rpm
